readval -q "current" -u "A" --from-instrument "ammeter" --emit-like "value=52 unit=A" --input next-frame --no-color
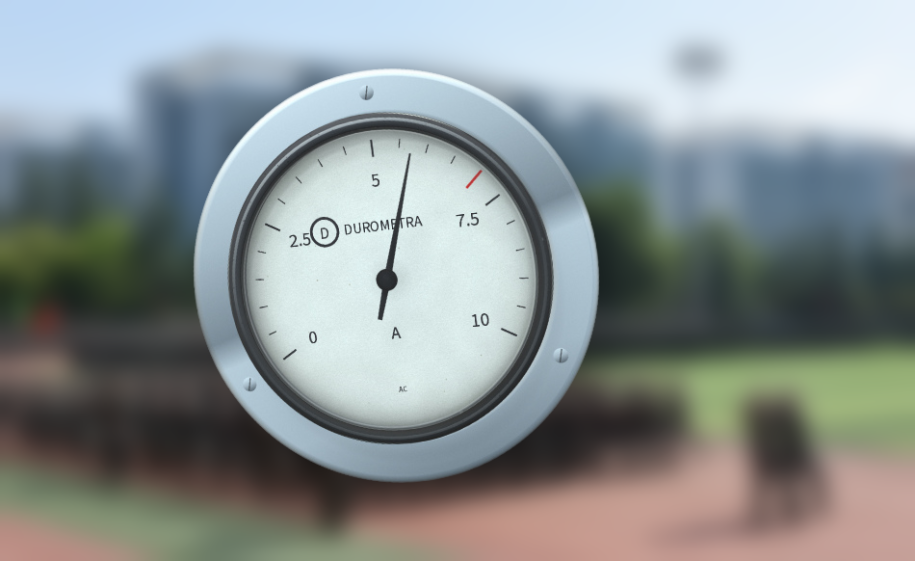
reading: value=5.75 unit=A
